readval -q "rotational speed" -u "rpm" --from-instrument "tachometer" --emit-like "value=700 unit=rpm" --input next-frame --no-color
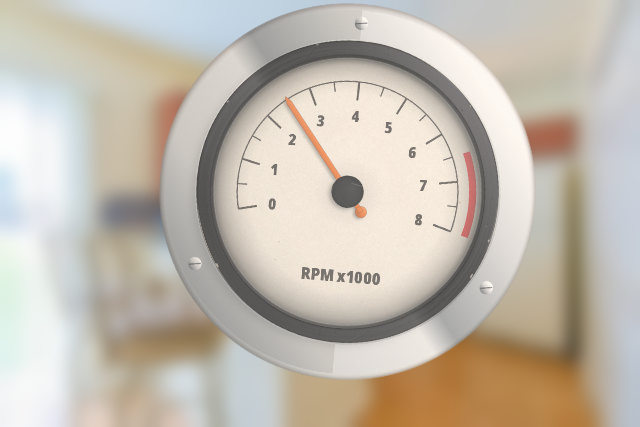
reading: value=2500 unit=rpm
